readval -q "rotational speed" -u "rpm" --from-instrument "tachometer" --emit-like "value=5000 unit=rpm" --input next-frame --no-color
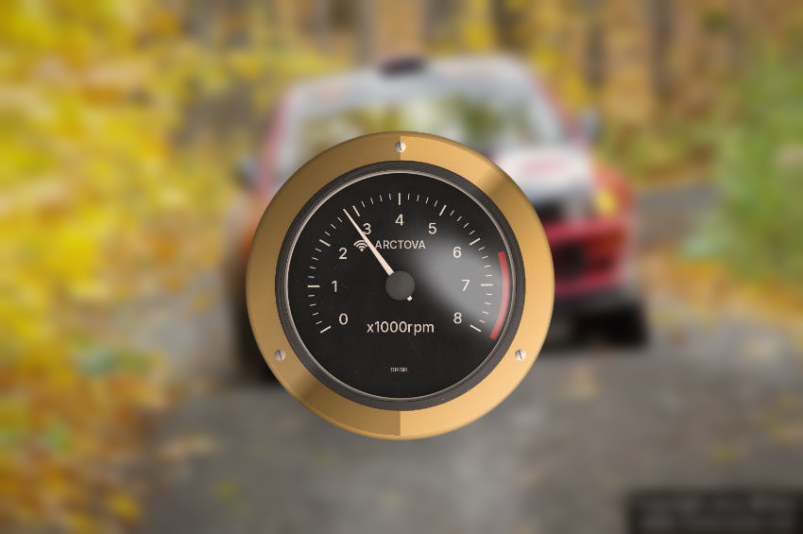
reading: value=2800 unit=rpm
